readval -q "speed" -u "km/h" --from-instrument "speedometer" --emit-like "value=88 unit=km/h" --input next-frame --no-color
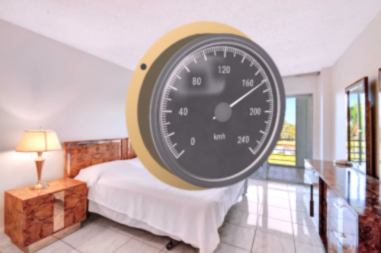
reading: value=170 unit=km/h
